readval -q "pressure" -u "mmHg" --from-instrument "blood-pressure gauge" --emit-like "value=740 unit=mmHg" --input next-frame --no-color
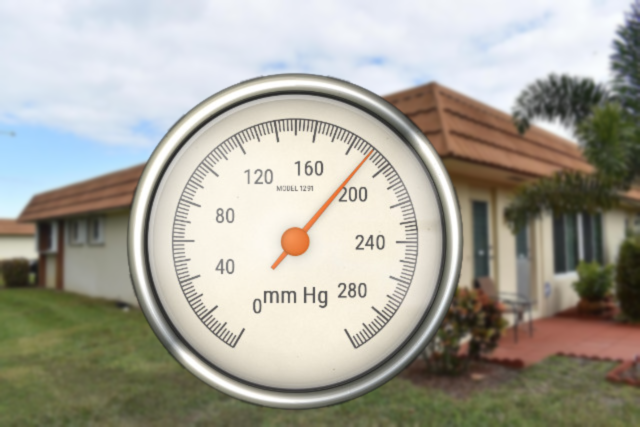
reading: value=190 unit=mmHg
